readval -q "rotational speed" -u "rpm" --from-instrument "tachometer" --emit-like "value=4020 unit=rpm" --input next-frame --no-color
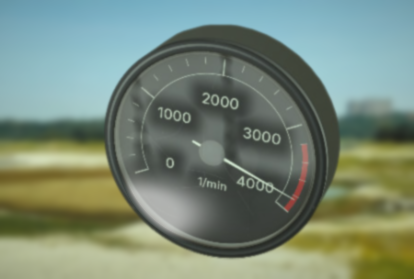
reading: value=3800 unit=rpm
